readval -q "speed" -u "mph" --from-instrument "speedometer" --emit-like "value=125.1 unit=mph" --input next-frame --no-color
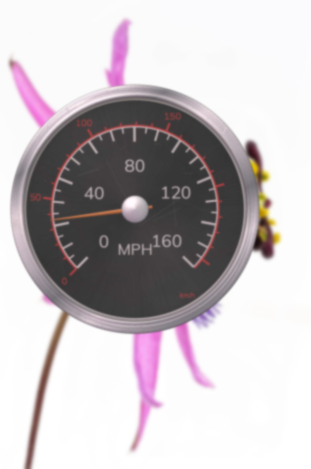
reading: value=22.5 unit=mph
